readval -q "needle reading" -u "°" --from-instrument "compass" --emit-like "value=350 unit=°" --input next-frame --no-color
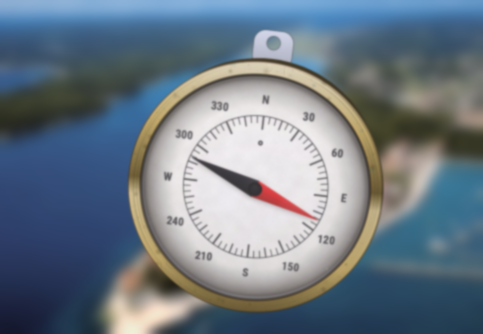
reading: value=110 unit=°
